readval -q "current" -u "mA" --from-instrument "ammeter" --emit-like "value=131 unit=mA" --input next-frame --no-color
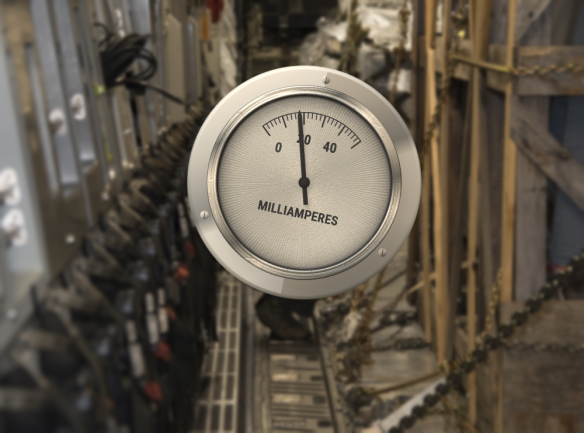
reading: value=18 unit=mA
